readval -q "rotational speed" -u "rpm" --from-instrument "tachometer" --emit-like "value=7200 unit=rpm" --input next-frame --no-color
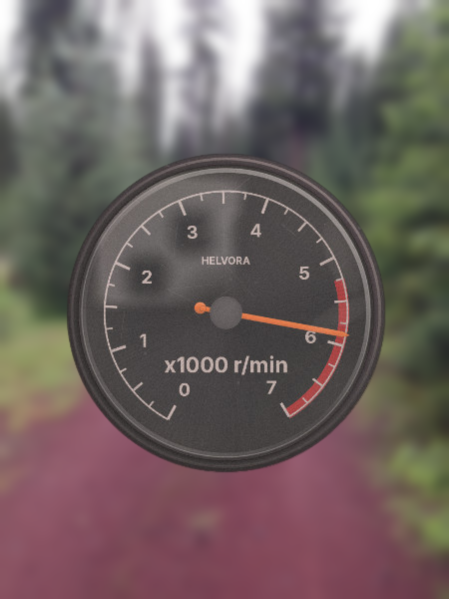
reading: value=5875 unit=rpm
